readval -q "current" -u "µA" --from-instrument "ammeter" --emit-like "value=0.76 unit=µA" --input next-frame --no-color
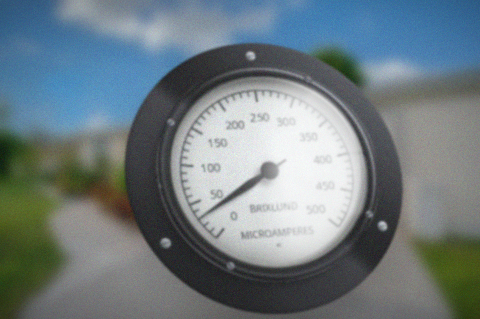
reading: value=30 unit=µA
